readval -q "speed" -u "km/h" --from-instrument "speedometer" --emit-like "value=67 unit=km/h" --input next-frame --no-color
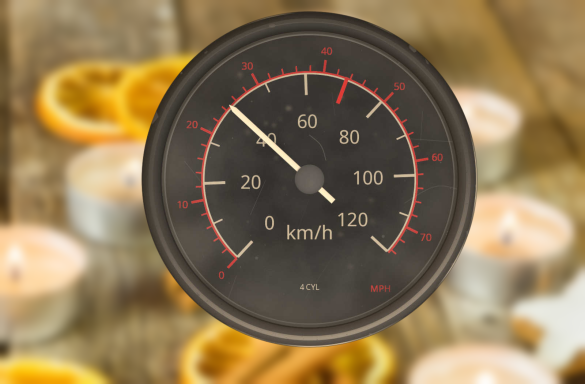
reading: value=40 unit=km/h
